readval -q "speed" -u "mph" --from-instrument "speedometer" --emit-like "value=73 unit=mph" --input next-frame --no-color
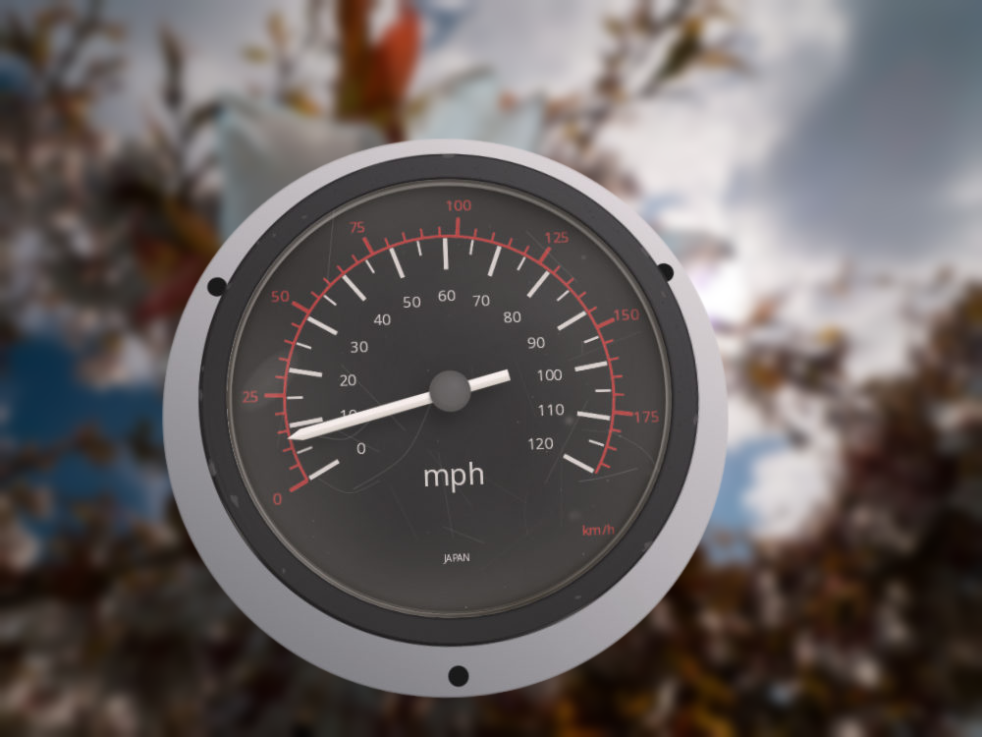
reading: value=7.5 unit=mph
